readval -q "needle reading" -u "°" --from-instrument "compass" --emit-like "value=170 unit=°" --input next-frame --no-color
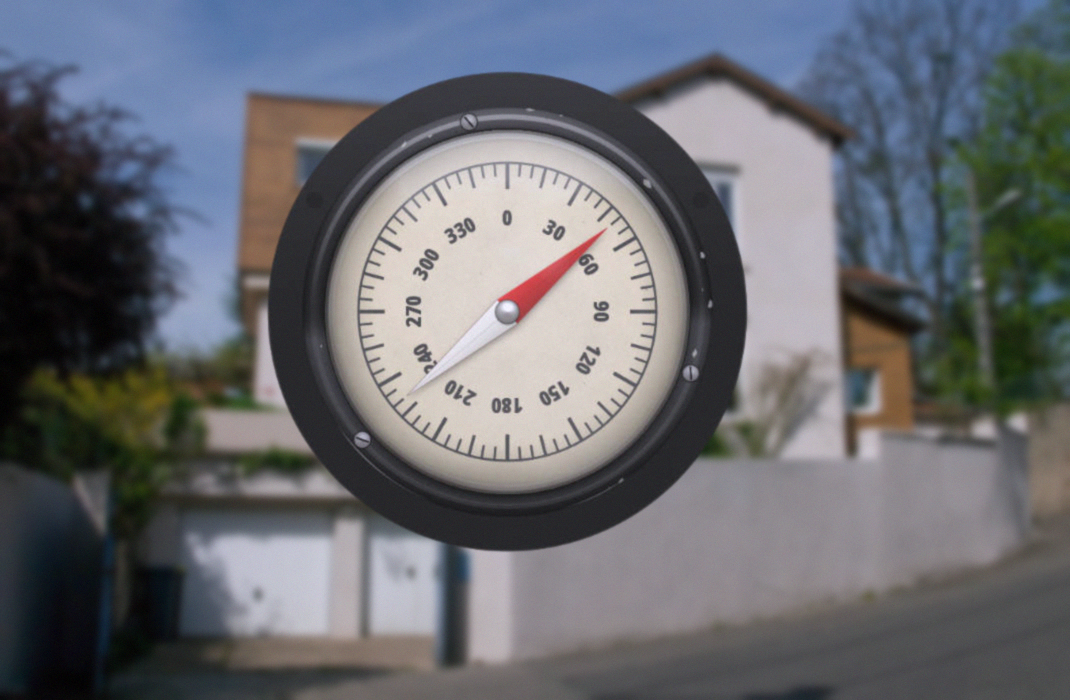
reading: value=50 unit=°
